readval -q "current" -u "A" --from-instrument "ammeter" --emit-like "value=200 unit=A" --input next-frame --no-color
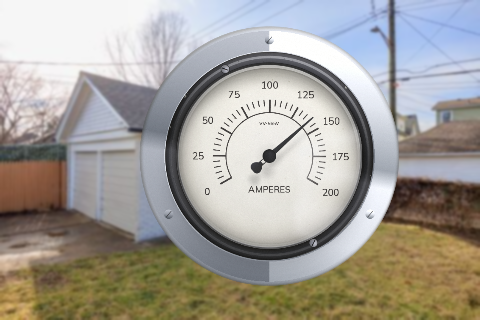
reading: value=140 unit=A
